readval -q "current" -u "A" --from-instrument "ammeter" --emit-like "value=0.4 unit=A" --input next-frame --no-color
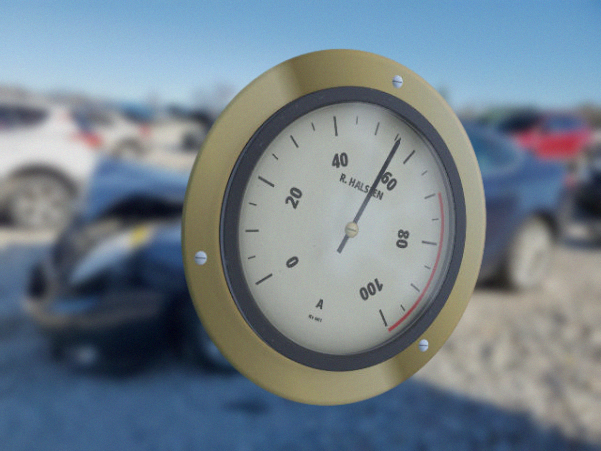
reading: value=55 unit=A
